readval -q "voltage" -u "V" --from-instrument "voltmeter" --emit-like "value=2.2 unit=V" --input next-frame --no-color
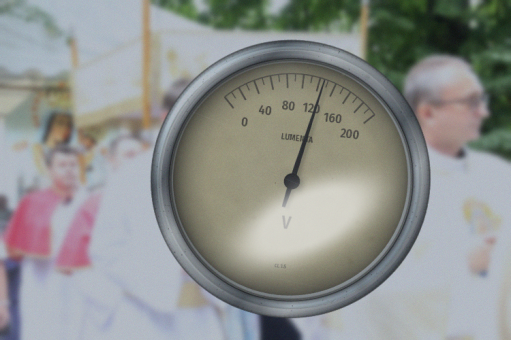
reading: value=125 unit=V
